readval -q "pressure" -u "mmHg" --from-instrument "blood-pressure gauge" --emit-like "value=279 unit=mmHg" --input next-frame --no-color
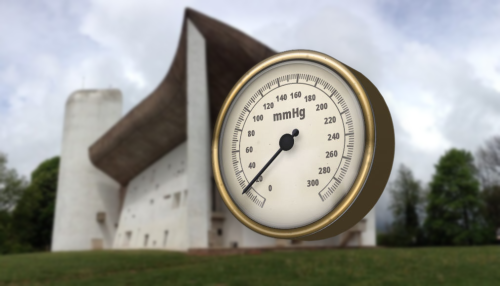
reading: value=20 unit=mmHg
